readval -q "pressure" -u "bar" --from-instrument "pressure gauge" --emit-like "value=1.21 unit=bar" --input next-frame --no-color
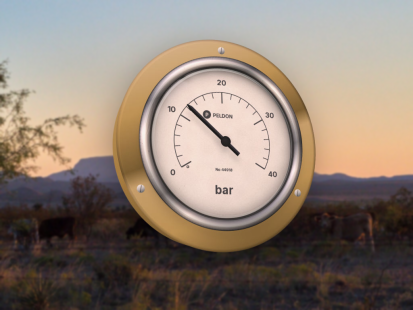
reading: value=12 unit=bar
